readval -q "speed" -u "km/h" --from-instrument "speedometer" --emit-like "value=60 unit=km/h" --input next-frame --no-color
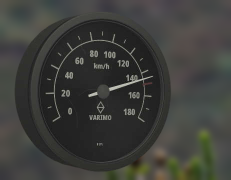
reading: value=145 unit=km/h
